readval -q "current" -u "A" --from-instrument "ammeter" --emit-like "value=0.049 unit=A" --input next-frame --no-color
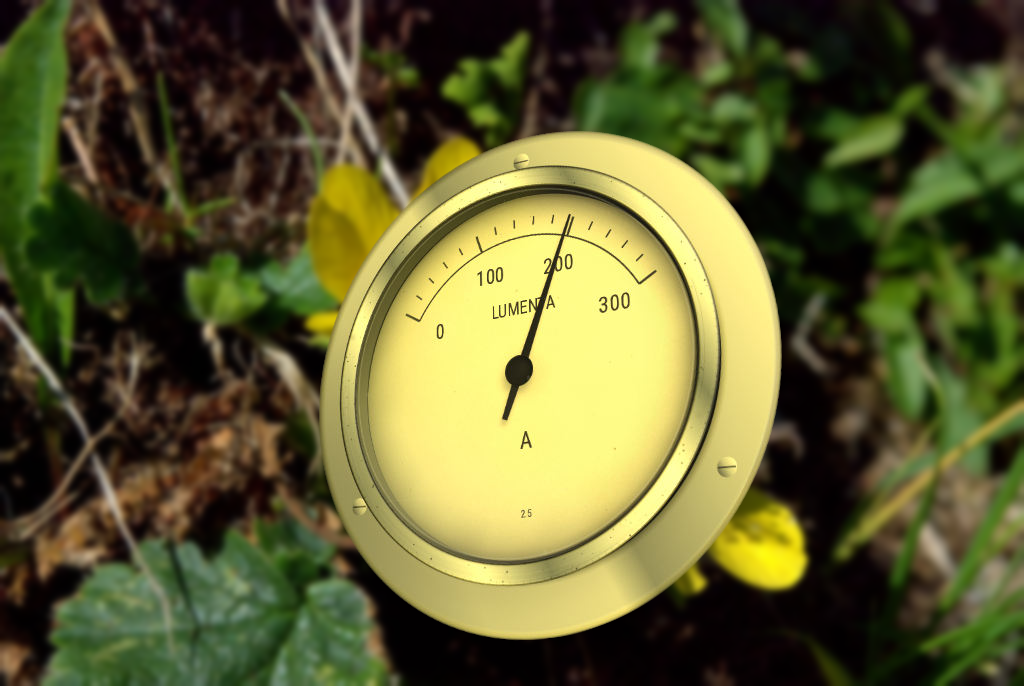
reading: value=200 unit=A
